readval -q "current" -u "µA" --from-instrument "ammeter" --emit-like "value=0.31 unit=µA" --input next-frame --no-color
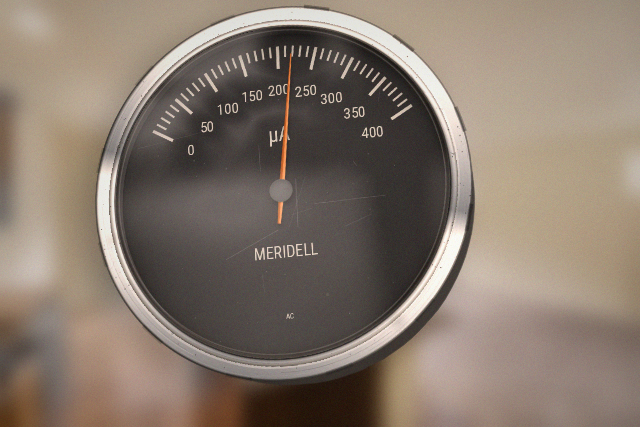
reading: value=220 unit=µA
